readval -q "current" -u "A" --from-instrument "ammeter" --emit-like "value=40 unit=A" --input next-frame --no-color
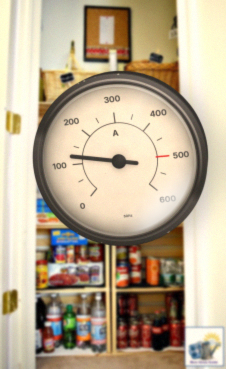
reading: value=125 unit=A
